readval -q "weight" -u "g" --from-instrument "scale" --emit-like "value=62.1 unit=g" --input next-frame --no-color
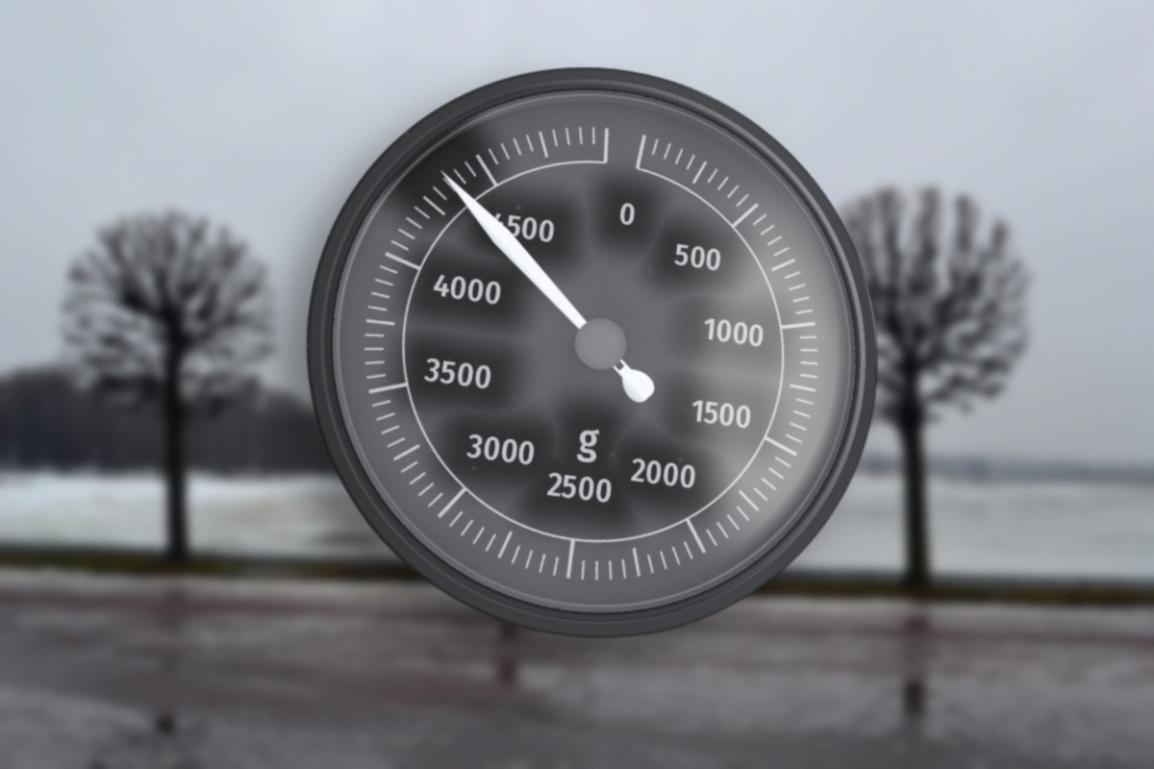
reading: value=4350 unit=g
